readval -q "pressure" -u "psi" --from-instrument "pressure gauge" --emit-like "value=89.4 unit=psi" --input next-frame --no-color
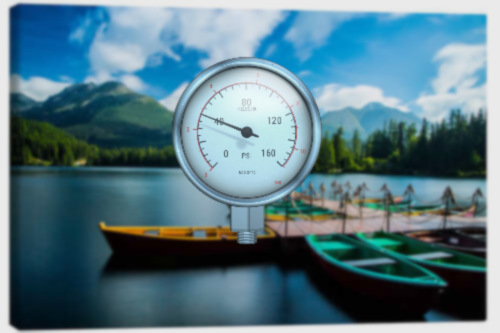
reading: value=40 unit=psi
